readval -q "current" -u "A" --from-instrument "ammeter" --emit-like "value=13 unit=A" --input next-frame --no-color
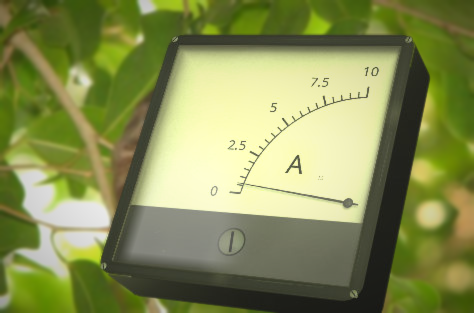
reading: value=0.5 unit=A
